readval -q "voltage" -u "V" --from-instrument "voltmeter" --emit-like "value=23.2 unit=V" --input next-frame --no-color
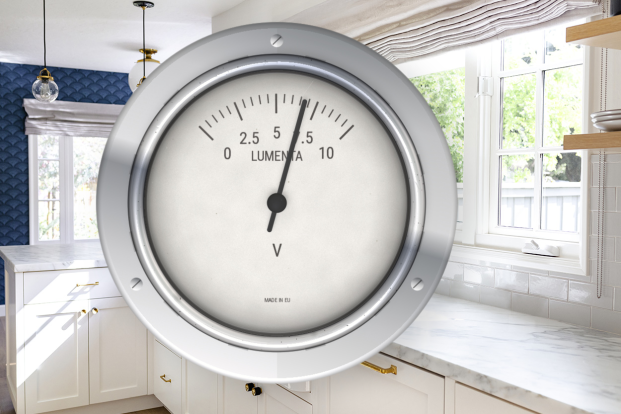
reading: value=6.75 unit=V
